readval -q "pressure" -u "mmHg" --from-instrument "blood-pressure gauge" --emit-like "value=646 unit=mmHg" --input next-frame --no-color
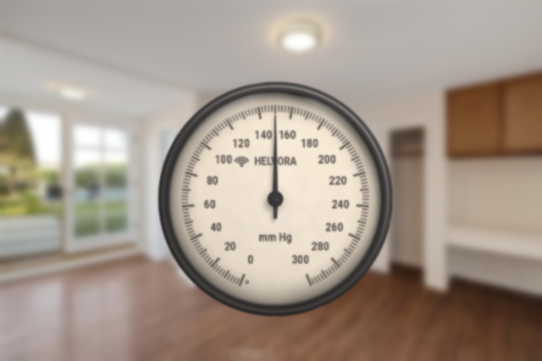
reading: value=150 unit=mmHg
